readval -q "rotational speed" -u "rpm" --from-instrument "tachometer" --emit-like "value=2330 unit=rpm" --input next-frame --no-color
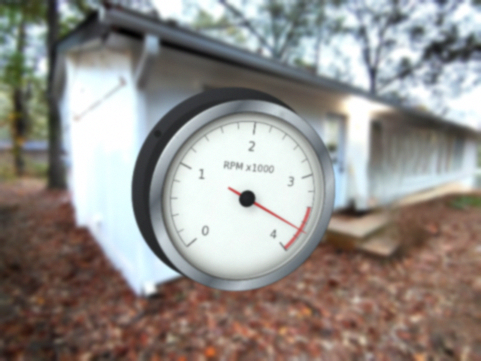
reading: value=3700 unit=rpm
